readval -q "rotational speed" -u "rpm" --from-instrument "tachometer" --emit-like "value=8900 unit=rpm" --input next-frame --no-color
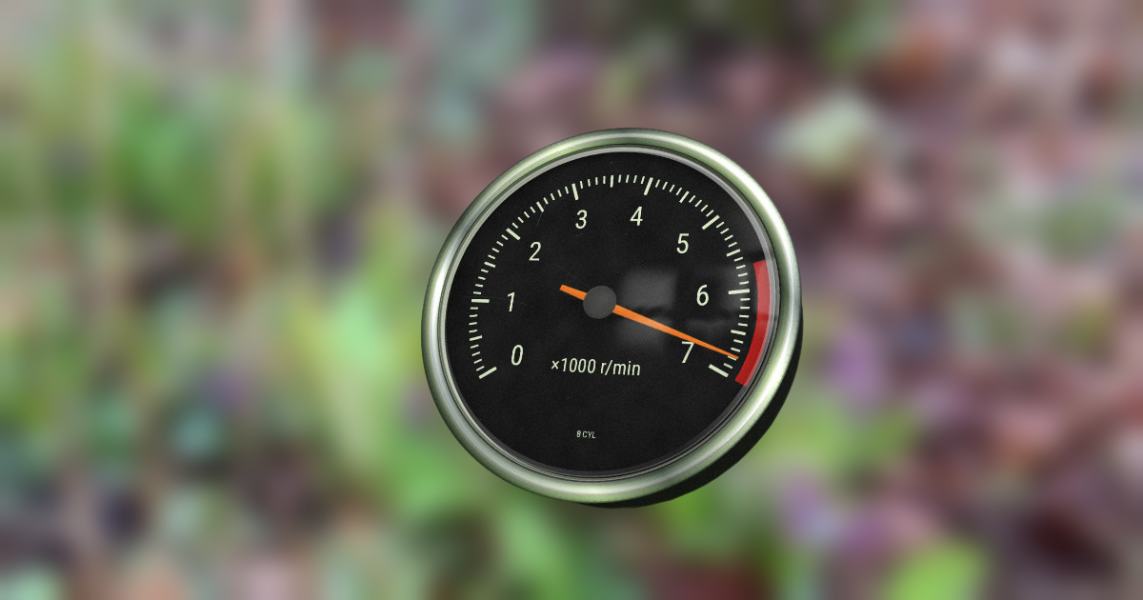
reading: value=6800 unit=rpm
